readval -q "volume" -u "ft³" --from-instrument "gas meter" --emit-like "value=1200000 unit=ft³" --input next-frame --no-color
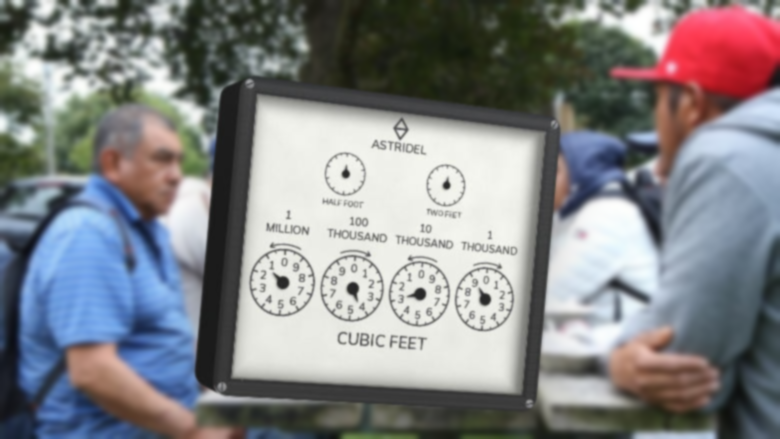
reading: value=142900 unit=ft³
